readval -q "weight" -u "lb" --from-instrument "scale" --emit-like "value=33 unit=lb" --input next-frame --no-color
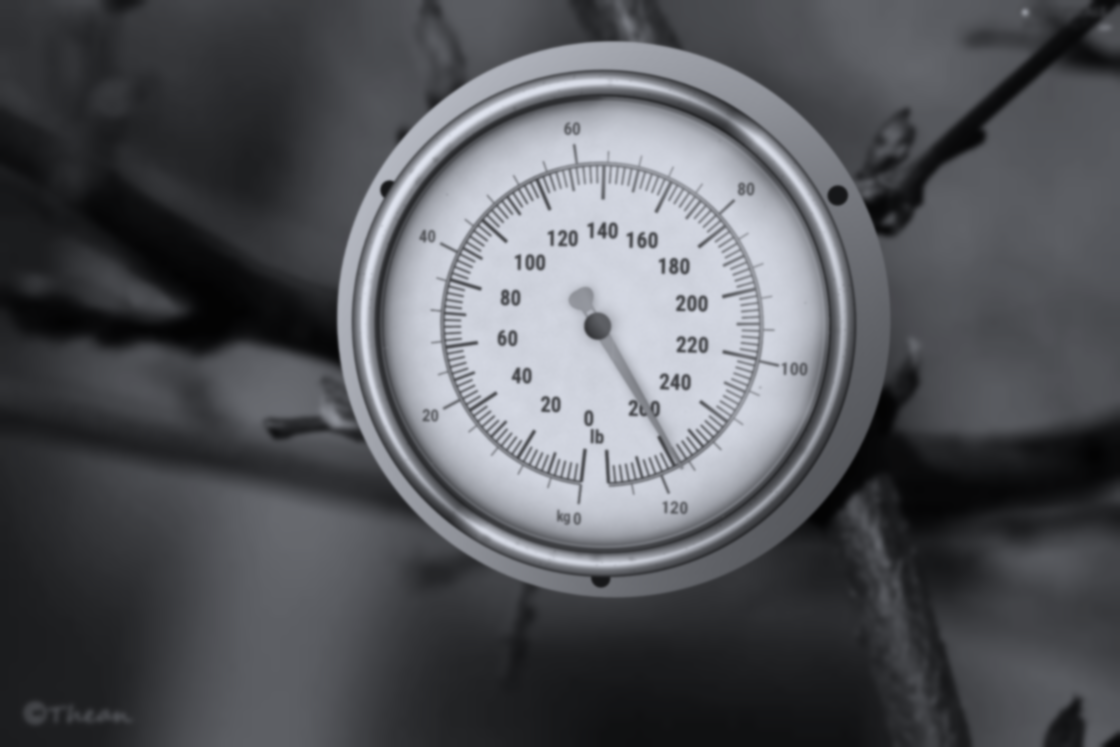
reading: value=258 unit=lb
